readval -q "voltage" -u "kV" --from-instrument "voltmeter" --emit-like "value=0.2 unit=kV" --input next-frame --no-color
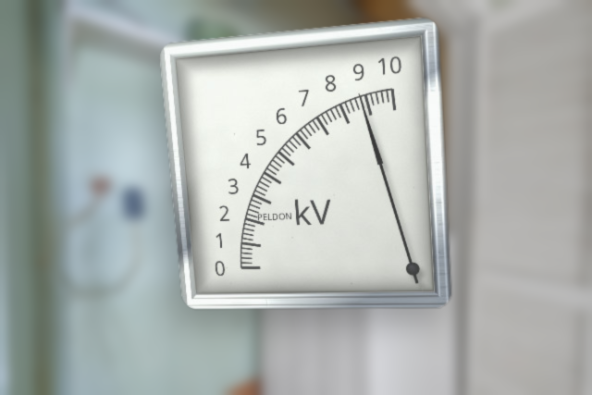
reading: value=8.8 unit=kV
